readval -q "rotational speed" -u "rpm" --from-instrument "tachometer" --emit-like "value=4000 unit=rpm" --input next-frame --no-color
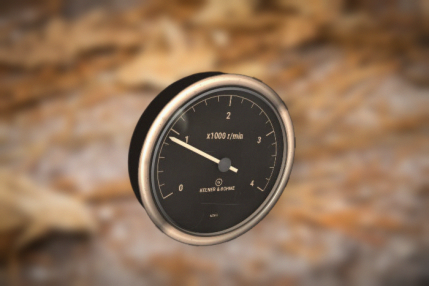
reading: value=900 unit=rpm
